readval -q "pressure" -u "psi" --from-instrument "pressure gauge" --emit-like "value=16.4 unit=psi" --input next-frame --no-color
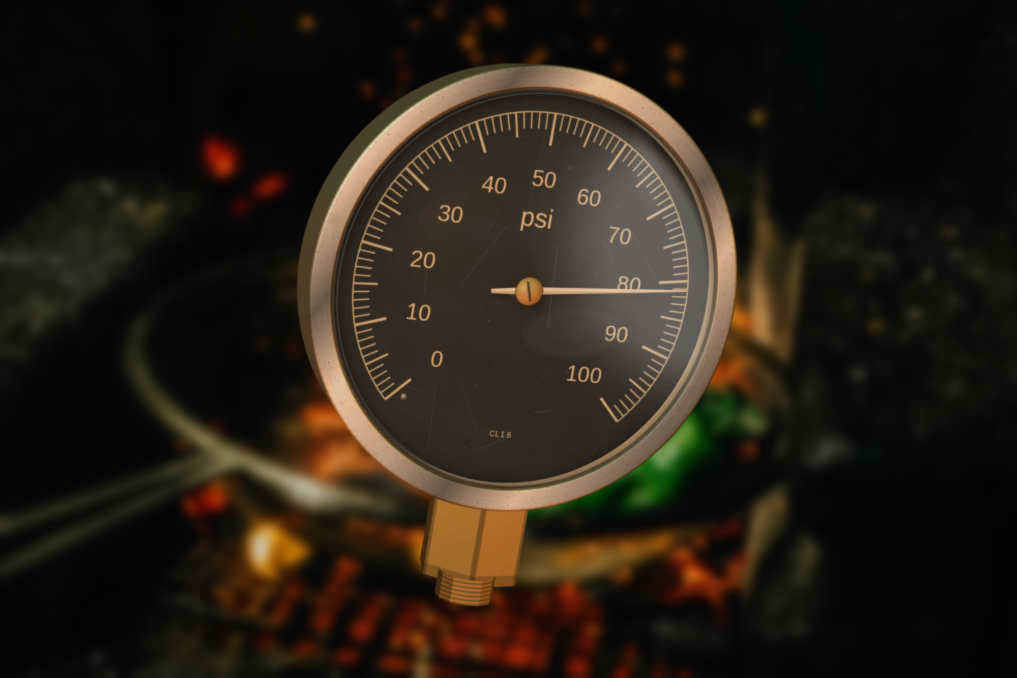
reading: value=81 unit=psi
